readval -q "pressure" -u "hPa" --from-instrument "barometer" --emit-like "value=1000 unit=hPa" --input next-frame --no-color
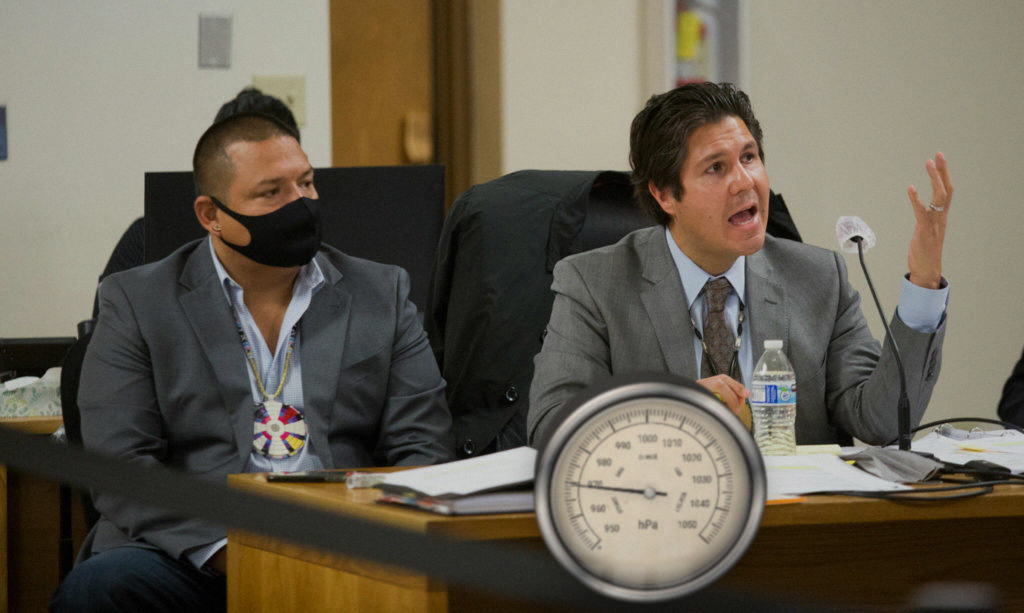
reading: value=970 unit=hPa
